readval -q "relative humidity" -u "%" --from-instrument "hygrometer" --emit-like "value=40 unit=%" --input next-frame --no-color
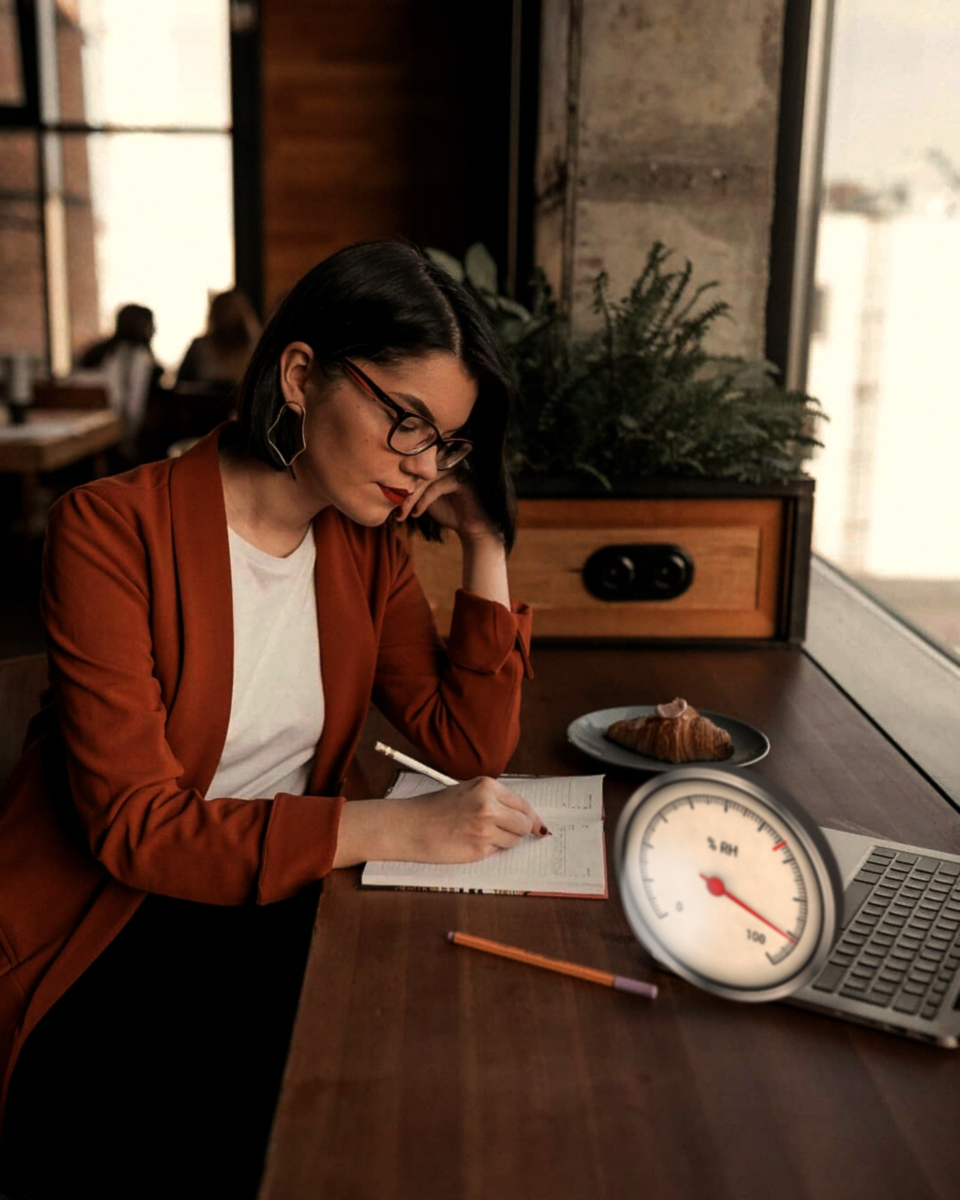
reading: value=90 unit=%
